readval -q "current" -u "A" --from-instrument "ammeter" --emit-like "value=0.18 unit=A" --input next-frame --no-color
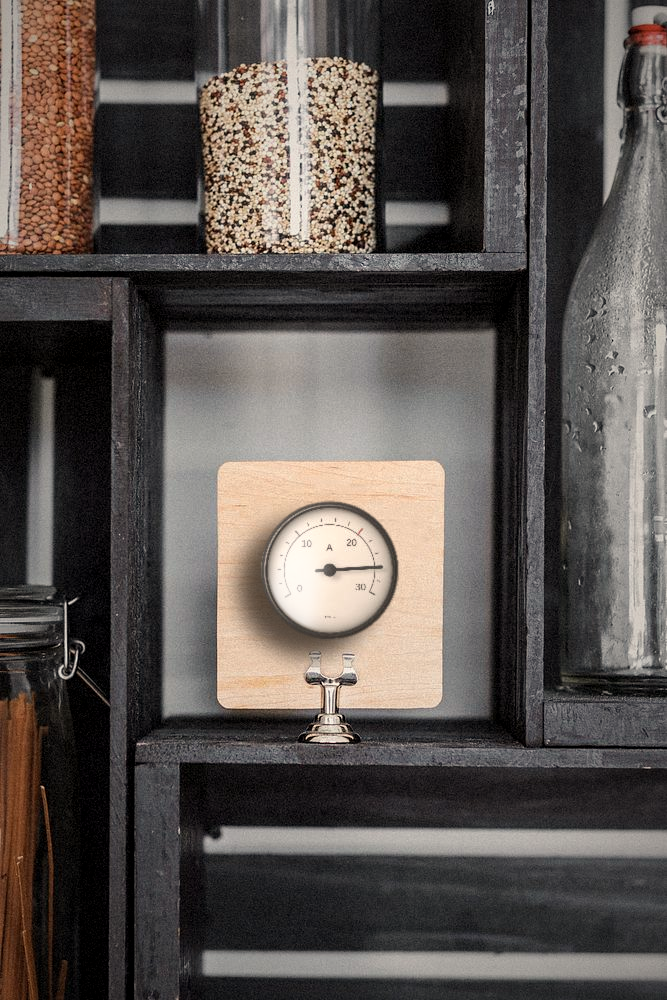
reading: value=26 unit=A
